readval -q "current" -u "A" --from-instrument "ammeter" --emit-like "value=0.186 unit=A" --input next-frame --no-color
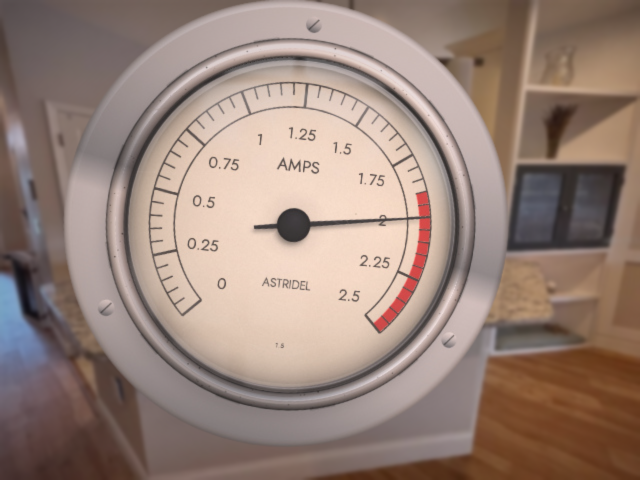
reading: value=2 unit=A
